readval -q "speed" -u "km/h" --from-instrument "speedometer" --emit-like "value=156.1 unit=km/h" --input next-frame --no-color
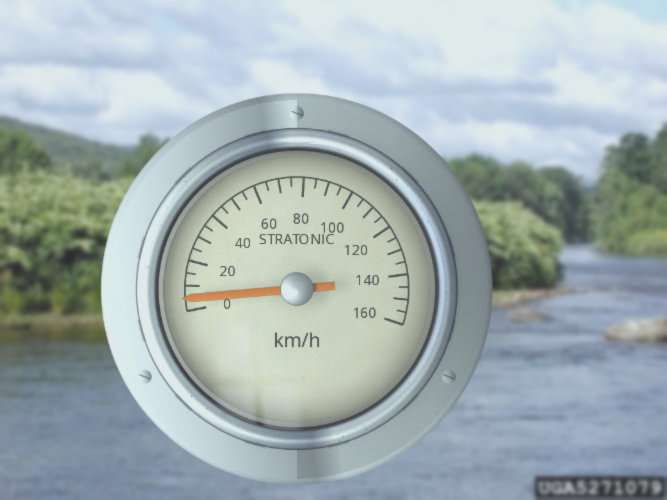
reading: value=5 unit=km/h
